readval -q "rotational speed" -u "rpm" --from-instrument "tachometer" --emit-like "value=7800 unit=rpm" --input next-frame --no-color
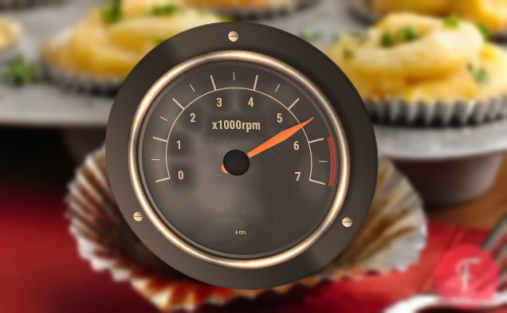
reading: value=5500 unit=rpm
